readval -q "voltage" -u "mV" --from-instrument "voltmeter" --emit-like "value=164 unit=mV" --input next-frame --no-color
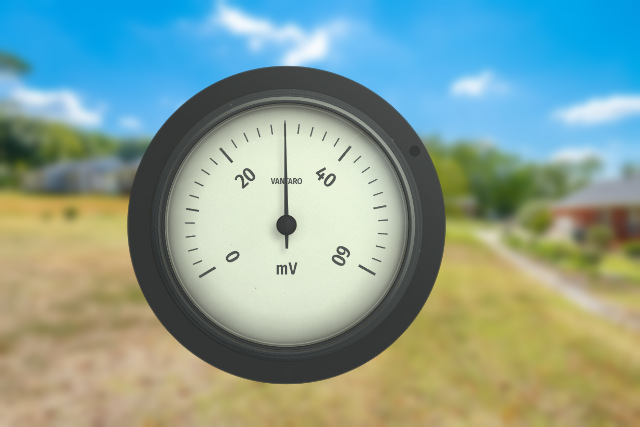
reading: value=30 unit=mV
